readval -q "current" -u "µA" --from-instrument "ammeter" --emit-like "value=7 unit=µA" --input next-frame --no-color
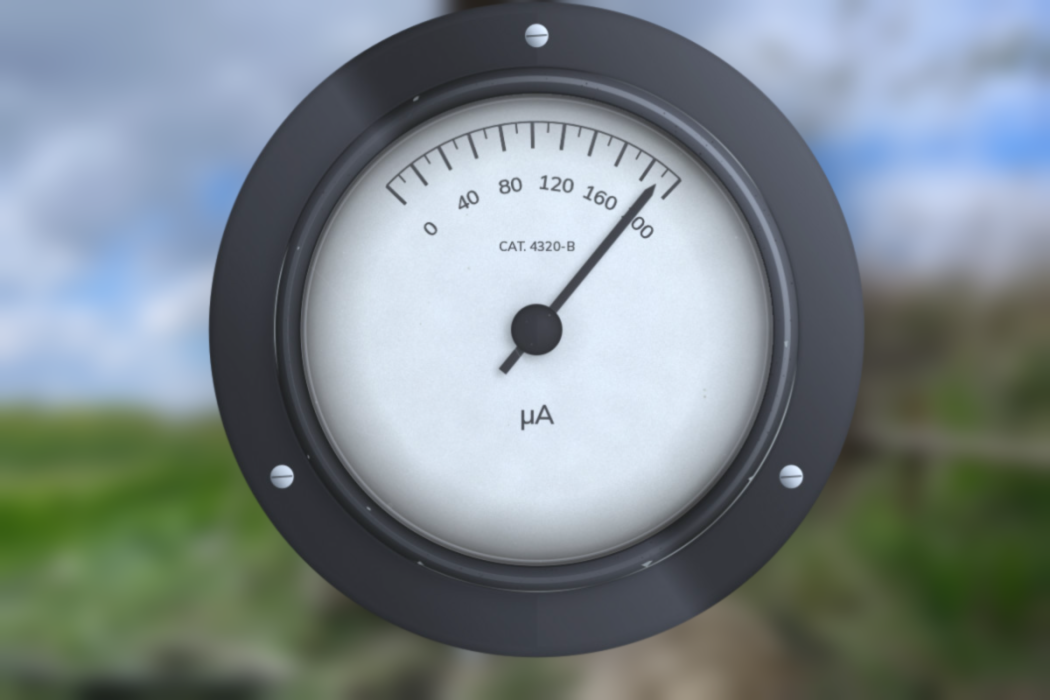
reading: value=190 unit=µA
